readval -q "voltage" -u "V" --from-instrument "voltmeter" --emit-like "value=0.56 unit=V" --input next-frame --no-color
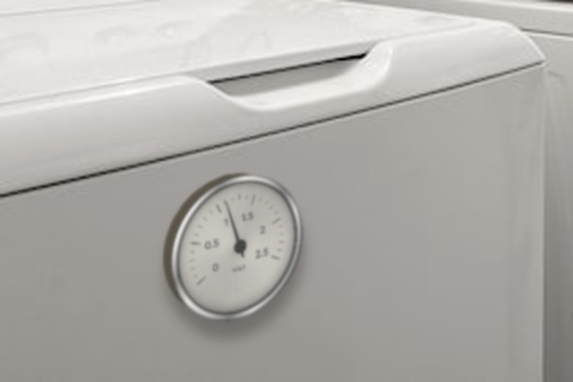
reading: value=1.1 unit=V
